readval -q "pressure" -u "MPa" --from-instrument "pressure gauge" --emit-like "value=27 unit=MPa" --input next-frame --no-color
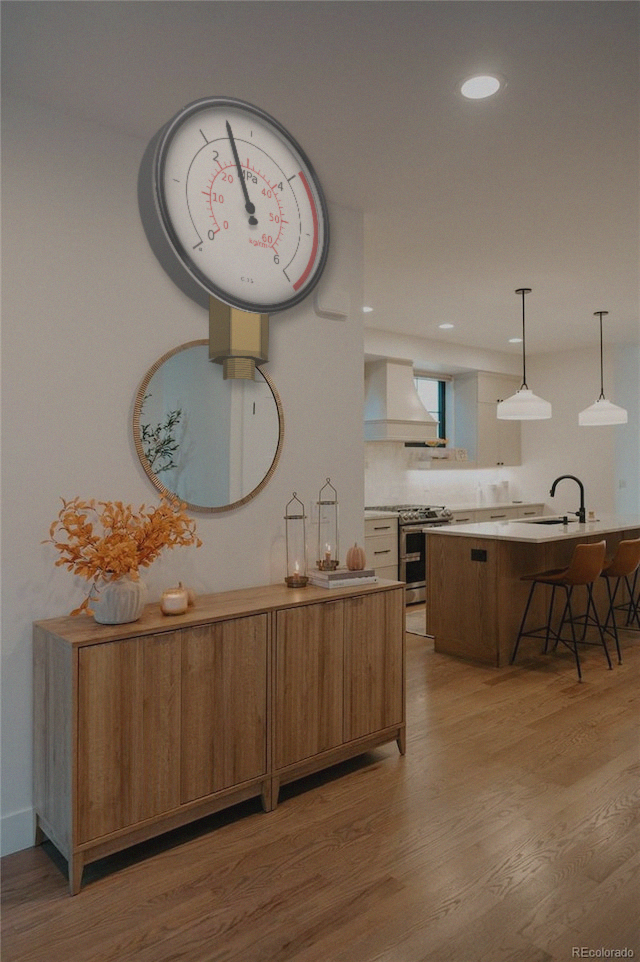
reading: value=2.5 unit=MPa
